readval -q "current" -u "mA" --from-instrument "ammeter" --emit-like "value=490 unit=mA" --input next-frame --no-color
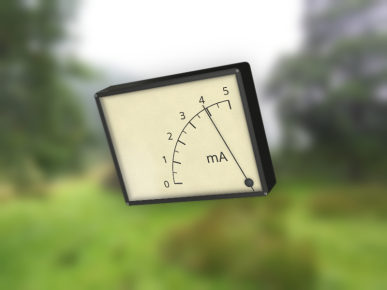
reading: value=4 unit=mA
